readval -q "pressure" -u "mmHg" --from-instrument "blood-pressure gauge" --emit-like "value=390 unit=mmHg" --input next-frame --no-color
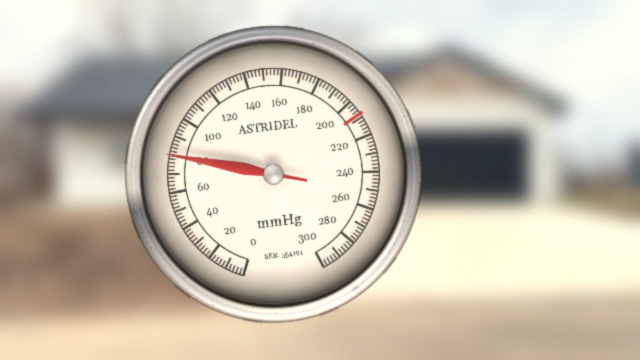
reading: value=80 unit=mmHg
